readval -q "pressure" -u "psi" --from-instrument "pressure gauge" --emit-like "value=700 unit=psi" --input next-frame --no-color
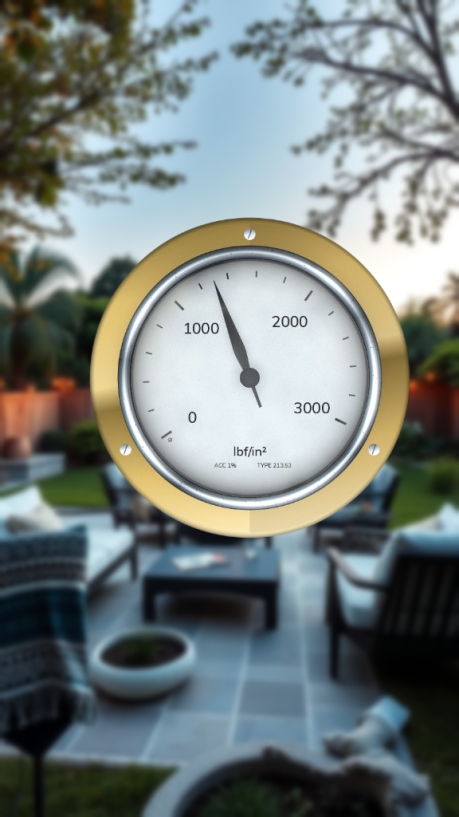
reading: value=1300 unit=psi
